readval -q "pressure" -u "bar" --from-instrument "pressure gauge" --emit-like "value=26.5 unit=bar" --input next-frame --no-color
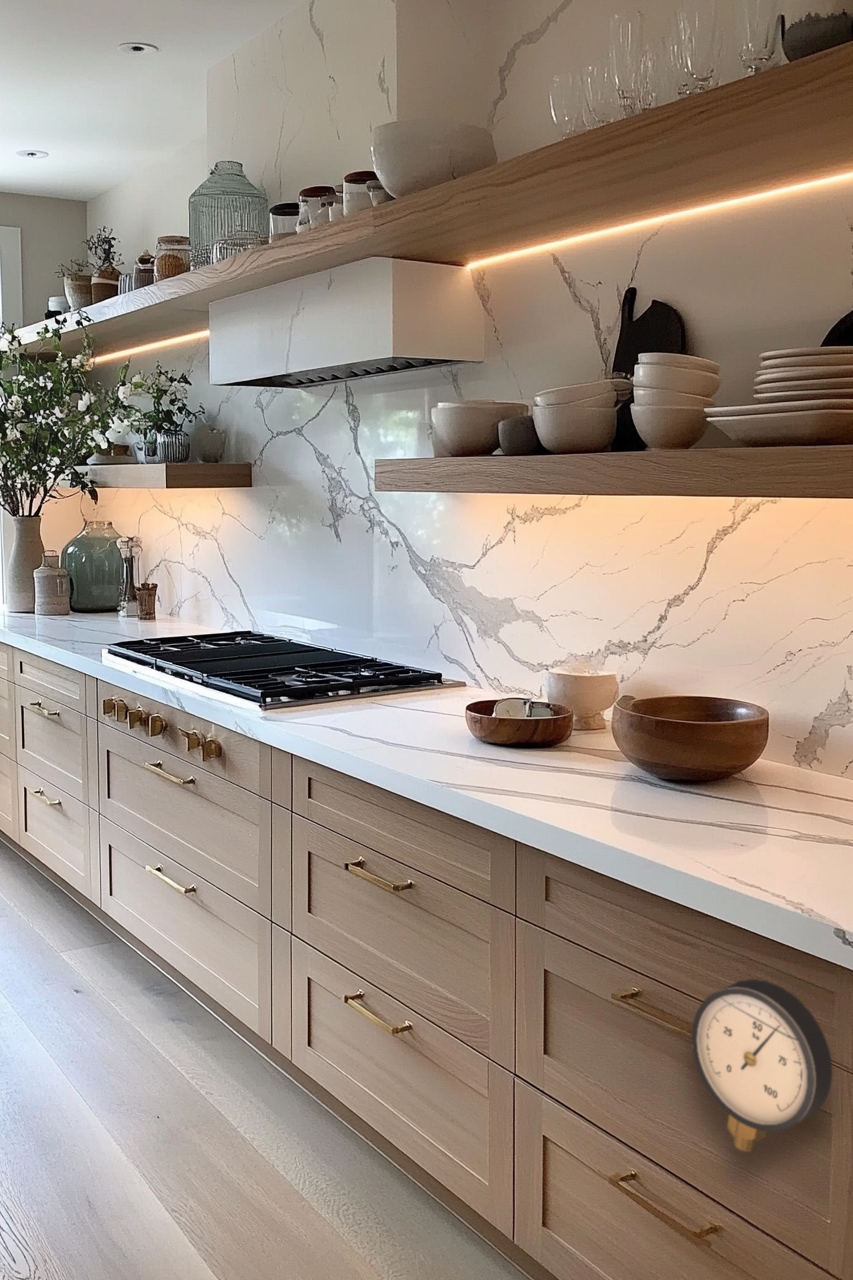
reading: value=60 unit=bar
